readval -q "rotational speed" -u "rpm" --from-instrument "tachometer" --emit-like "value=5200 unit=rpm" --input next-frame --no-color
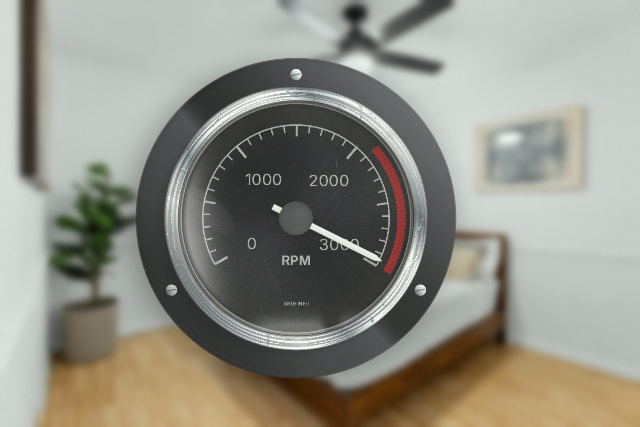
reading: value=2950 unit=rpm
